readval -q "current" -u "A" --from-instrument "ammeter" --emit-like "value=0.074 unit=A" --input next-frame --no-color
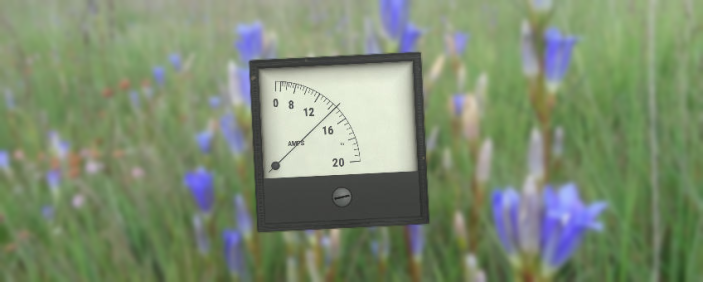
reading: value=14.5 unit=A
